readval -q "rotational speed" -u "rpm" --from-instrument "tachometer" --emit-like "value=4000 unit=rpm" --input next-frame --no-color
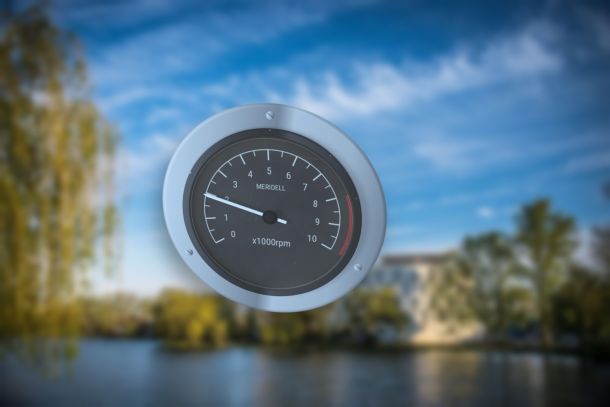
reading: value=2000 unit=rpm
